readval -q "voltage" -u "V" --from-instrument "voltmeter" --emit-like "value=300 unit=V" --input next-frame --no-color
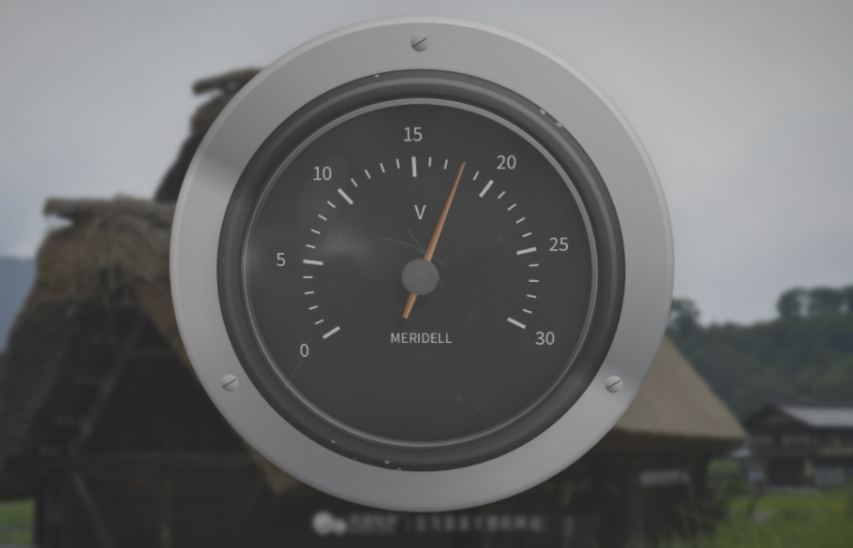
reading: value=18 unit=V
